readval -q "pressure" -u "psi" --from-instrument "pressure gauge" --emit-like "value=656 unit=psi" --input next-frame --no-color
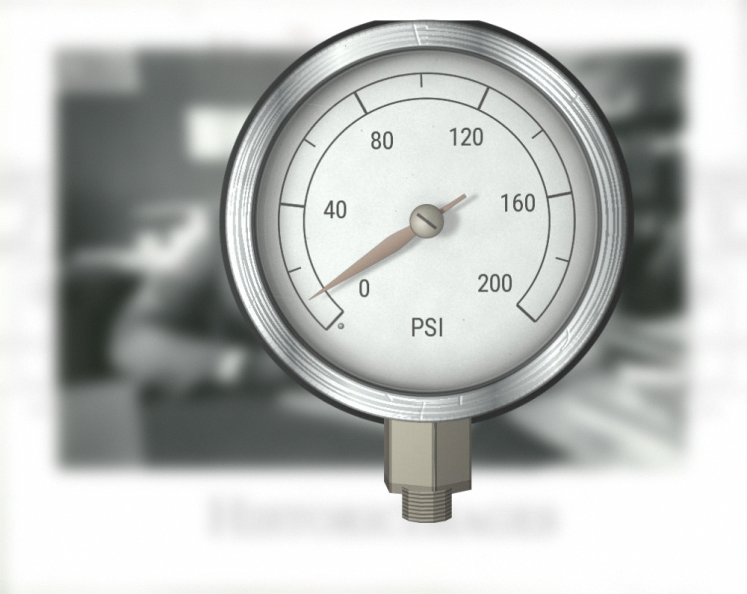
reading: value=10 unit=psi
